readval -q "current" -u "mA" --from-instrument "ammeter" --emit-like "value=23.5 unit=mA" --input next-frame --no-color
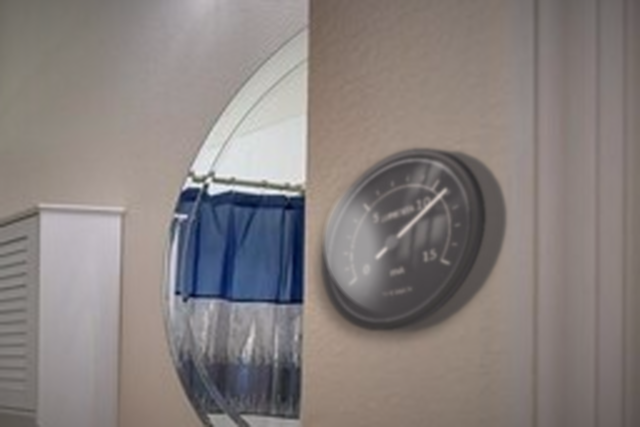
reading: value=11 unit=mA
